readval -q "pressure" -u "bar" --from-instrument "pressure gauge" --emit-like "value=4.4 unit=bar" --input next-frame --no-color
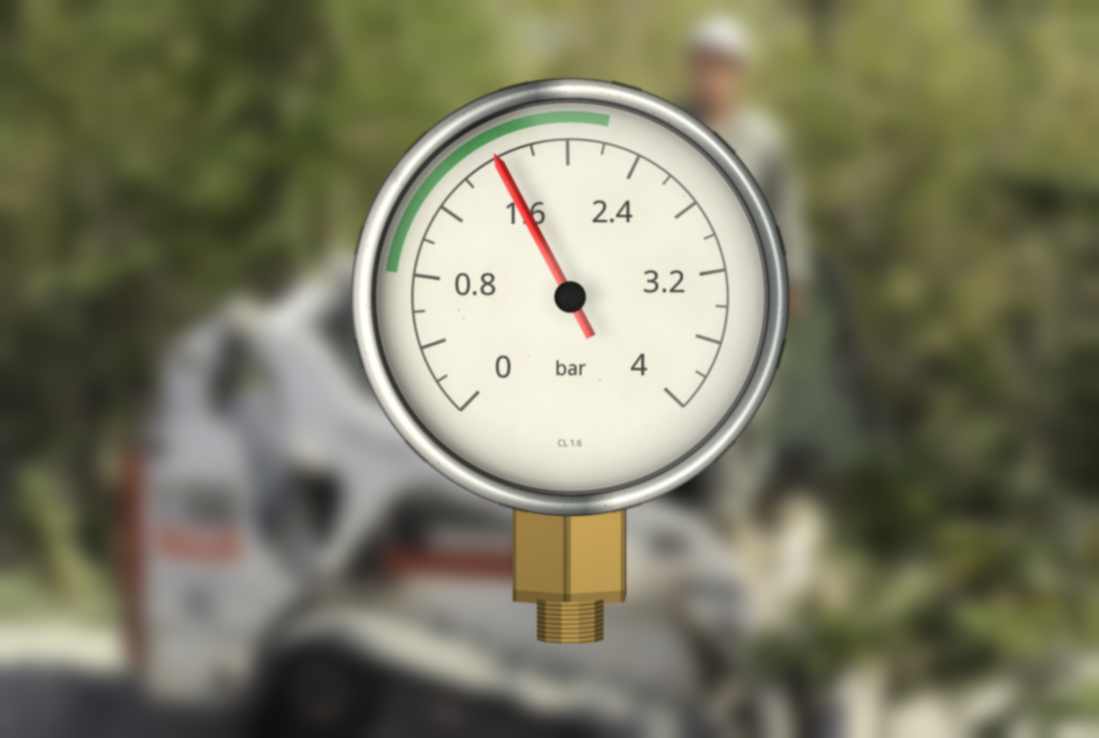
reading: value=1.6 unit=bar
